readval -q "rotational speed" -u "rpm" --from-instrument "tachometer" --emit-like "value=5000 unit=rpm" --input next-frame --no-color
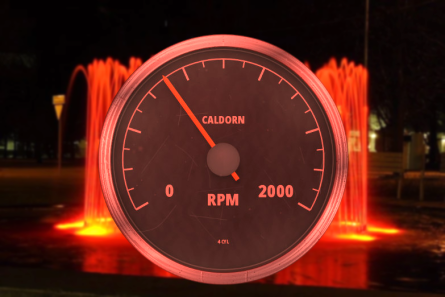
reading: value=700 unit=rpm
